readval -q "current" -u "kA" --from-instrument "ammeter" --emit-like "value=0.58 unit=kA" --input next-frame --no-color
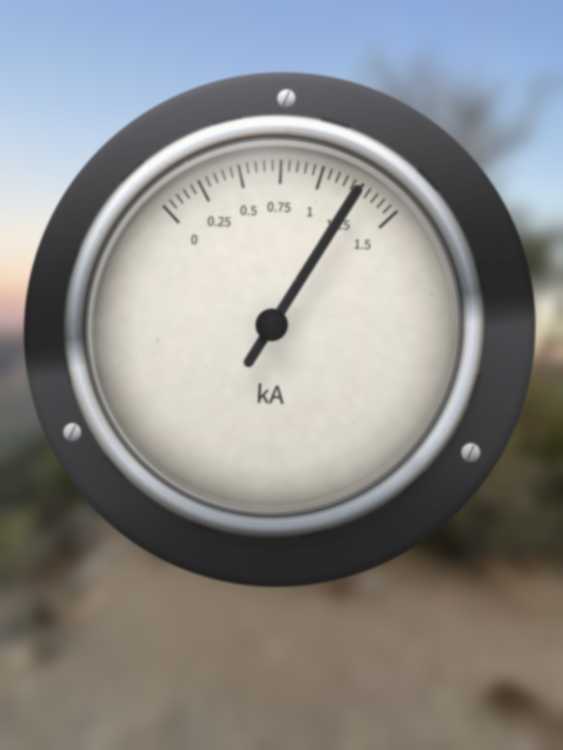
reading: value=1.25 unit=kA
